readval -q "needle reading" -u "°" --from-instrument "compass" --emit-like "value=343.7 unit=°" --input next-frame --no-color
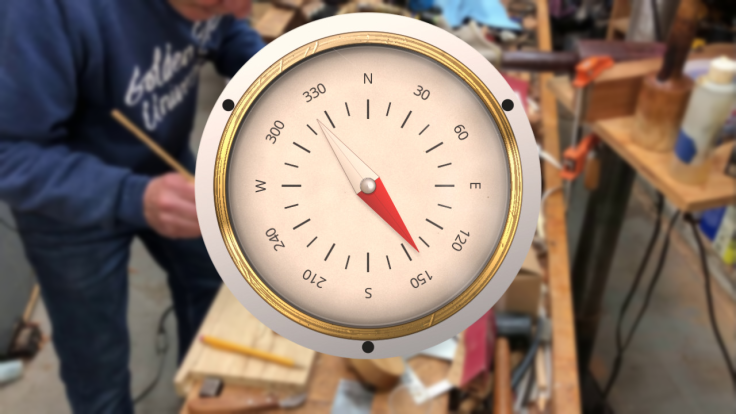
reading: value=142.5 unit=°
